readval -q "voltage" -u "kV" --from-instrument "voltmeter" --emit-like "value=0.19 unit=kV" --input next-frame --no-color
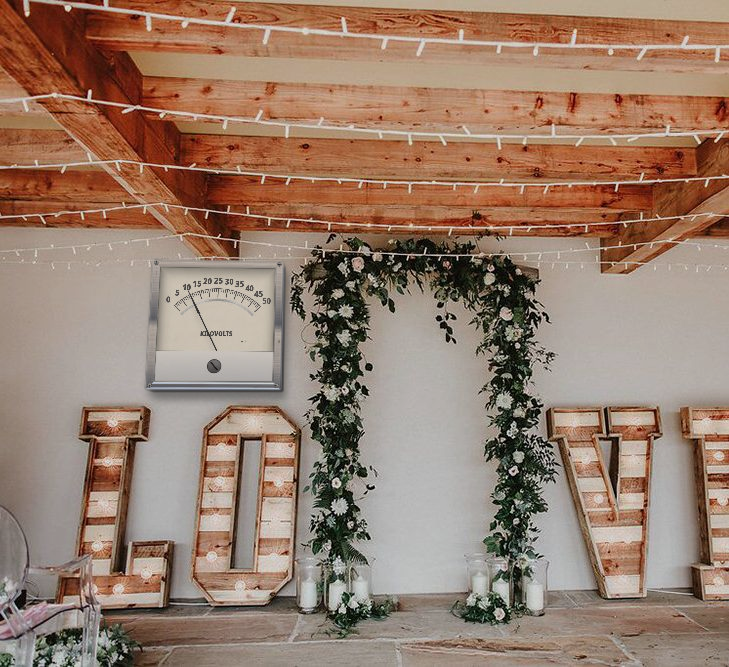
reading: value=10 unit=kV
